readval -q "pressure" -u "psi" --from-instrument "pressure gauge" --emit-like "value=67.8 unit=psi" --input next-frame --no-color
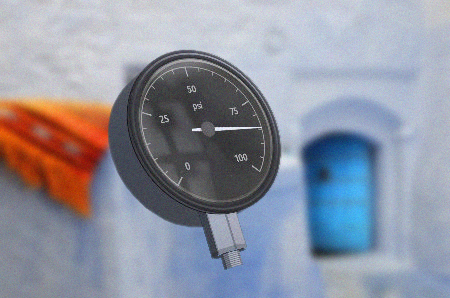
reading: value=85 unit=psi
